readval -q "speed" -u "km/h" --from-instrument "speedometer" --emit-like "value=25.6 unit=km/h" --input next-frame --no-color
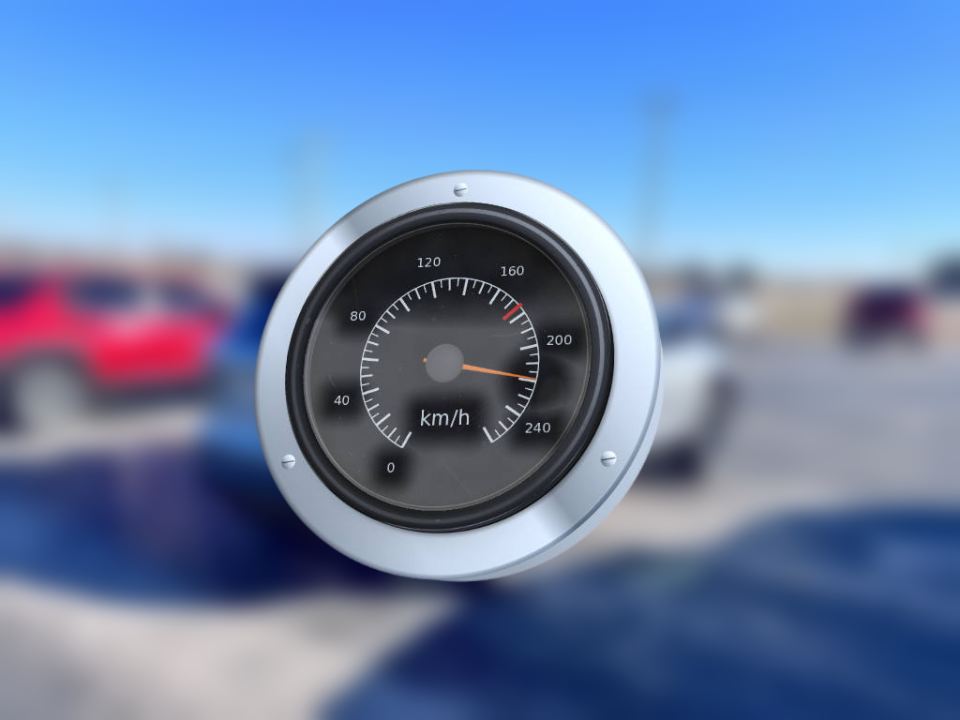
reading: value=220 unit=km/h
